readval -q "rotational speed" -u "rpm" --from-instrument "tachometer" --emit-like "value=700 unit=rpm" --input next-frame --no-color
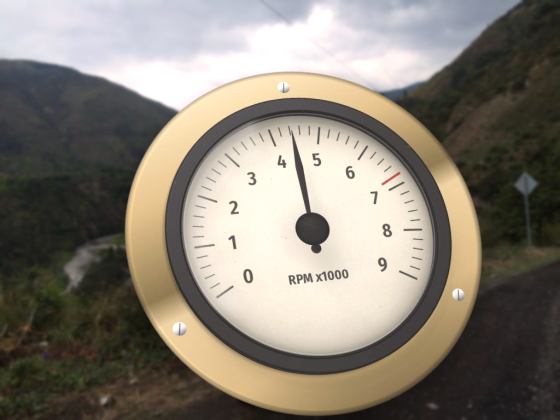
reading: value=4400 unit=rpm
